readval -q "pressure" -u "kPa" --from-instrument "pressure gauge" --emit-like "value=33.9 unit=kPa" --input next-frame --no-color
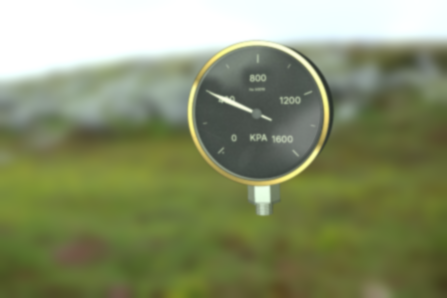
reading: value=400 unit=kPa
